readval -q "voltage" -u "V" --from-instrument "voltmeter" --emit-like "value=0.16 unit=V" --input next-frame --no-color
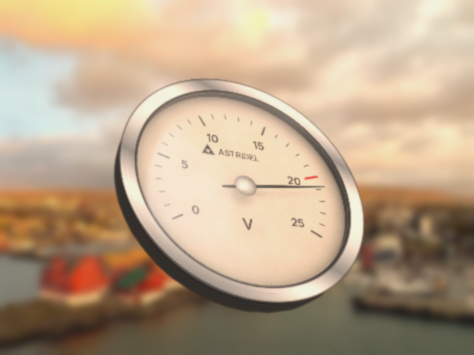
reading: value=21 unit=V
